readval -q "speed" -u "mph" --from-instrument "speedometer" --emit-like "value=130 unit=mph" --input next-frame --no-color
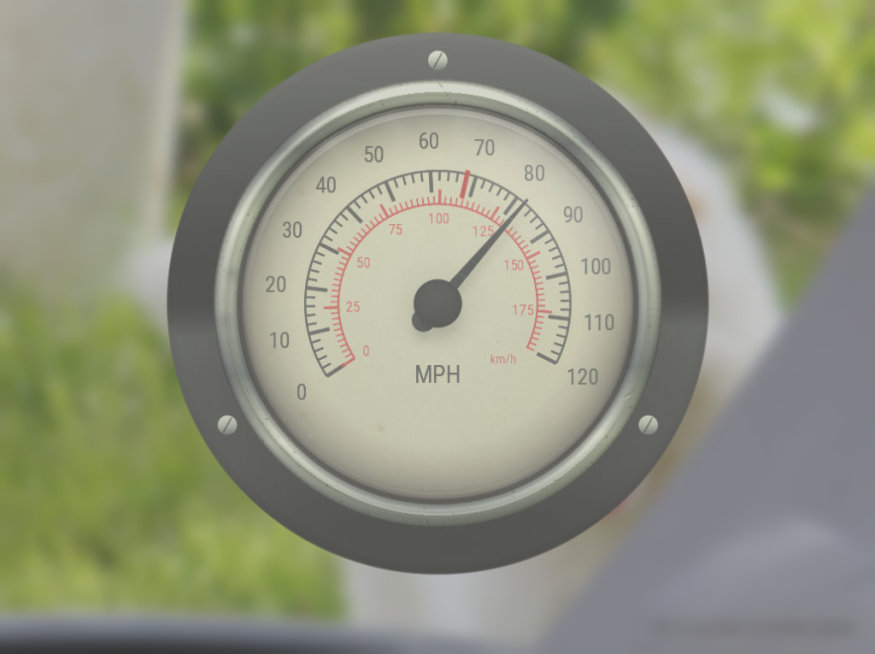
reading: value=82 unit=mph
